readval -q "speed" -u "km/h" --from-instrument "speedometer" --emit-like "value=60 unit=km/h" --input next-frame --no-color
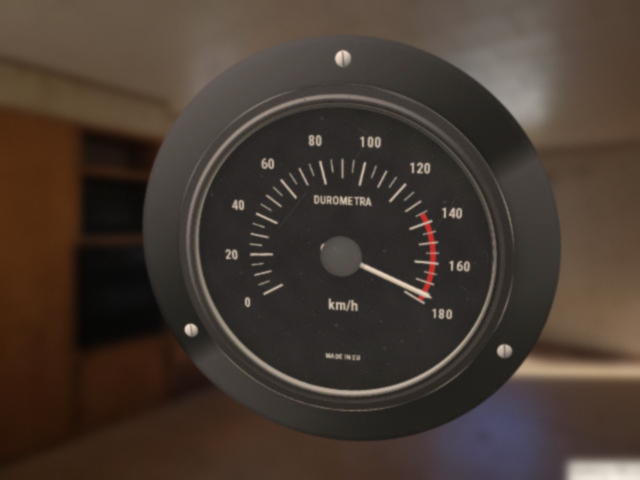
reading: value=175 unit=km/h
